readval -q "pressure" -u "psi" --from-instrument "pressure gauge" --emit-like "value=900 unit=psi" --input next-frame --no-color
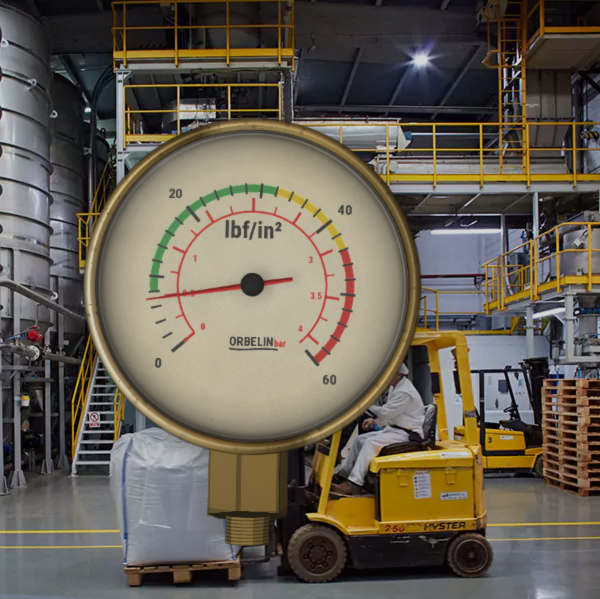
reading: value=7 unit=psi
